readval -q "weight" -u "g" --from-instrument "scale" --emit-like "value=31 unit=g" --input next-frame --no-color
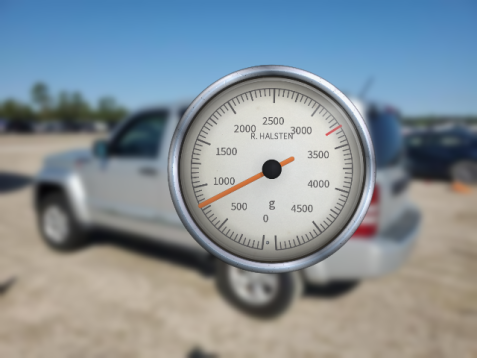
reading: value=800 unit=g
